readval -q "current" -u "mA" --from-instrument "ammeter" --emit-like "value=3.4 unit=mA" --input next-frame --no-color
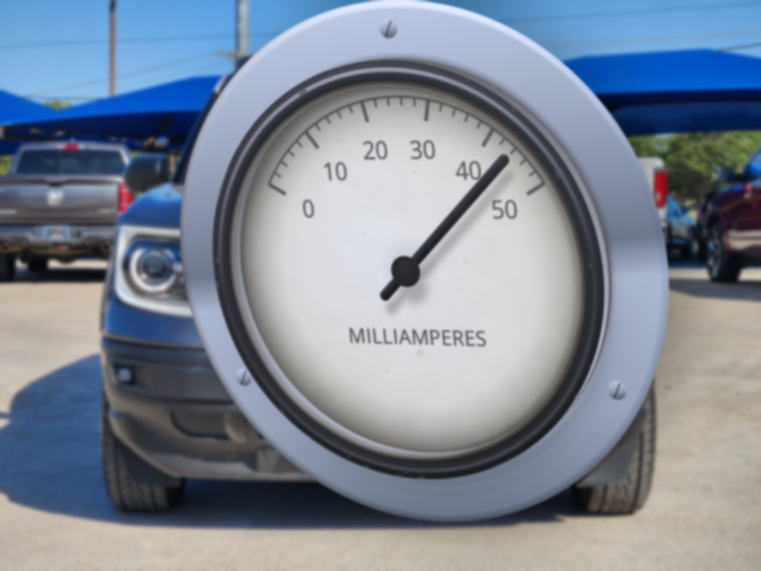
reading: value=44 unit=mA
